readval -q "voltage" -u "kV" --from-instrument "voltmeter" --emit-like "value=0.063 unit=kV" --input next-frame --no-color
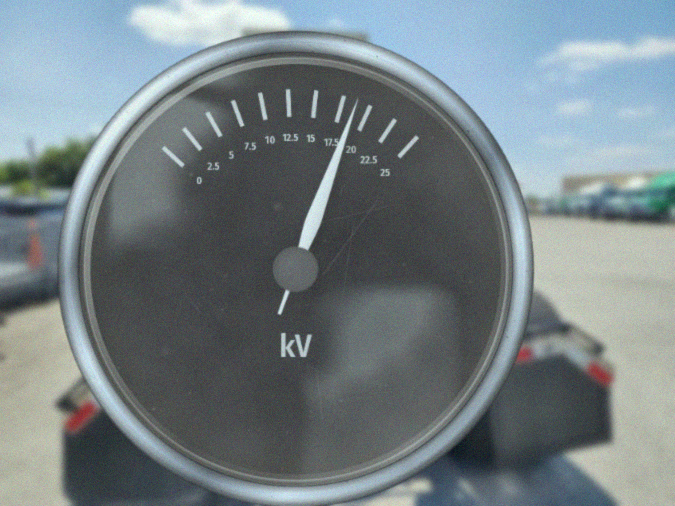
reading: value=18.75 unit=kV
